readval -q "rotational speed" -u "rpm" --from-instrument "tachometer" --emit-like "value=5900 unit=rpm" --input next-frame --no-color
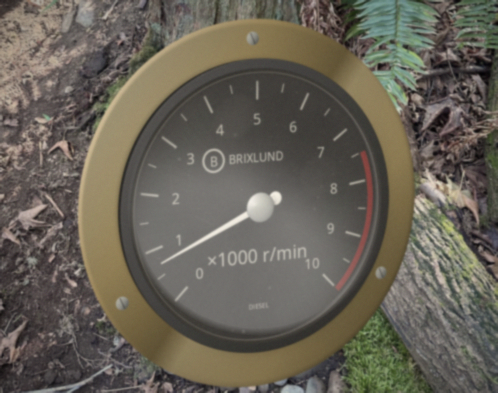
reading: value=750 unit=rpm
